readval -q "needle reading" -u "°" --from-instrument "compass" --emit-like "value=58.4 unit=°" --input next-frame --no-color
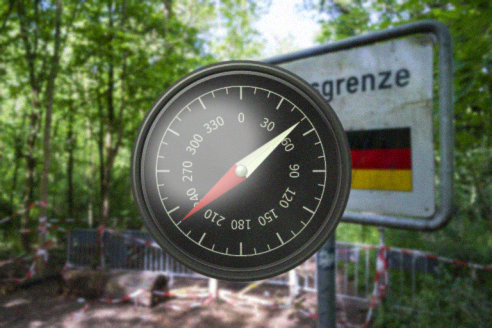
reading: value=230 unit=°
